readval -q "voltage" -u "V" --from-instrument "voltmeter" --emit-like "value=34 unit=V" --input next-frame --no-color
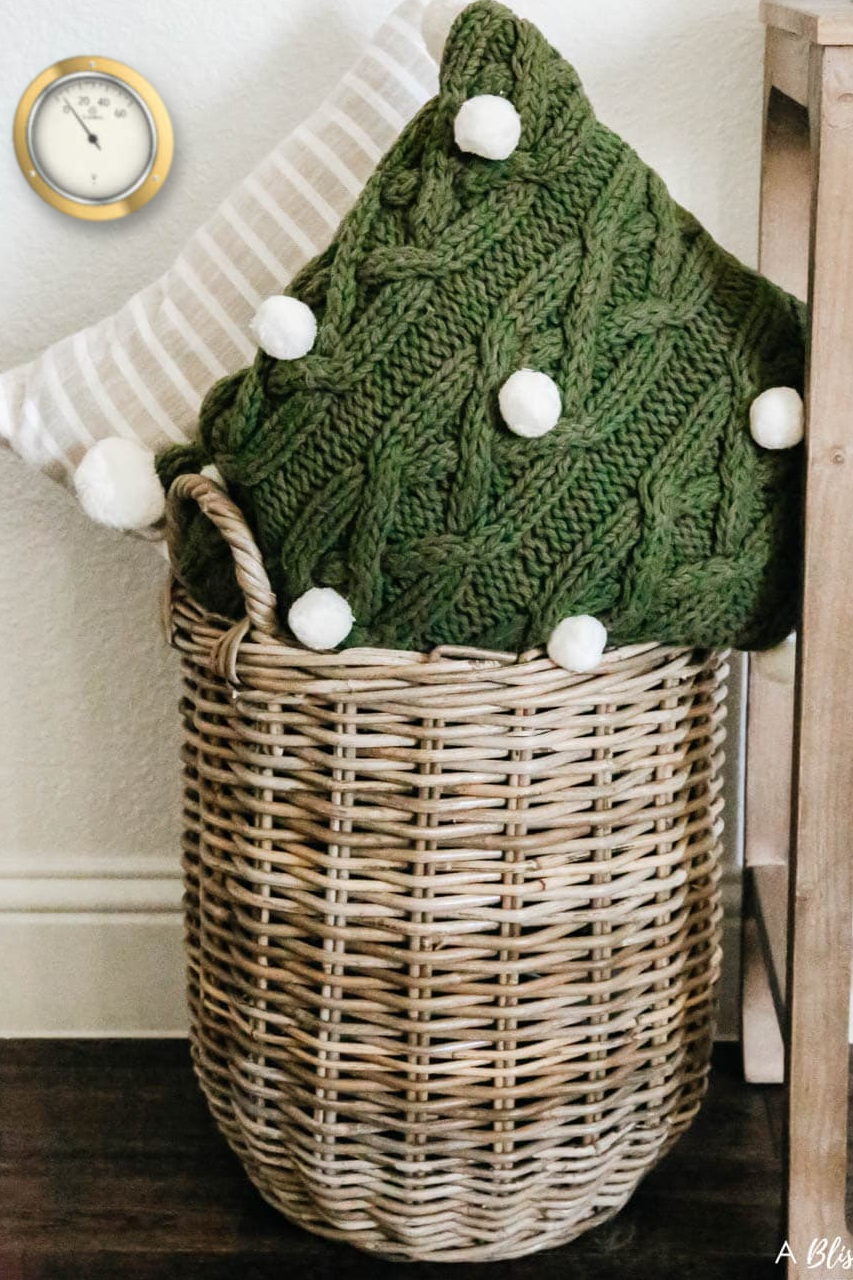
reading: value=5 unit=V
